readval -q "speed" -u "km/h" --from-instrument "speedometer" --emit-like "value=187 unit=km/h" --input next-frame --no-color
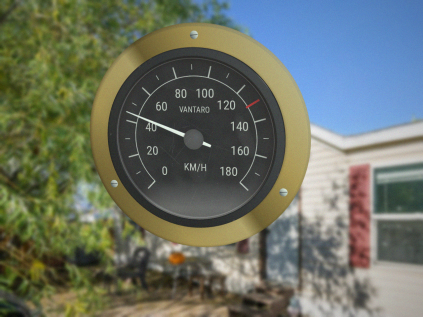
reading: value=45 unit=km/h
